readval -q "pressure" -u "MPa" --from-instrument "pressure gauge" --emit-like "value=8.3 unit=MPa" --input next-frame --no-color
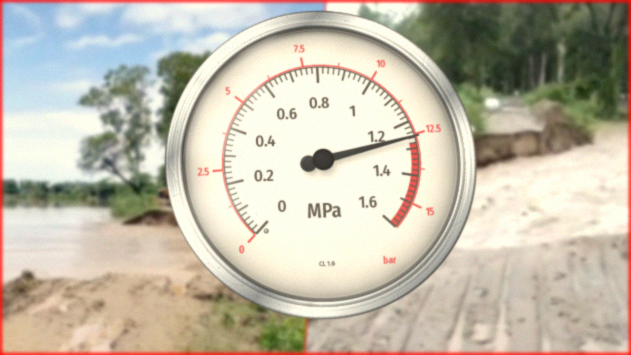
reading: value=1.26 unit=MPa
